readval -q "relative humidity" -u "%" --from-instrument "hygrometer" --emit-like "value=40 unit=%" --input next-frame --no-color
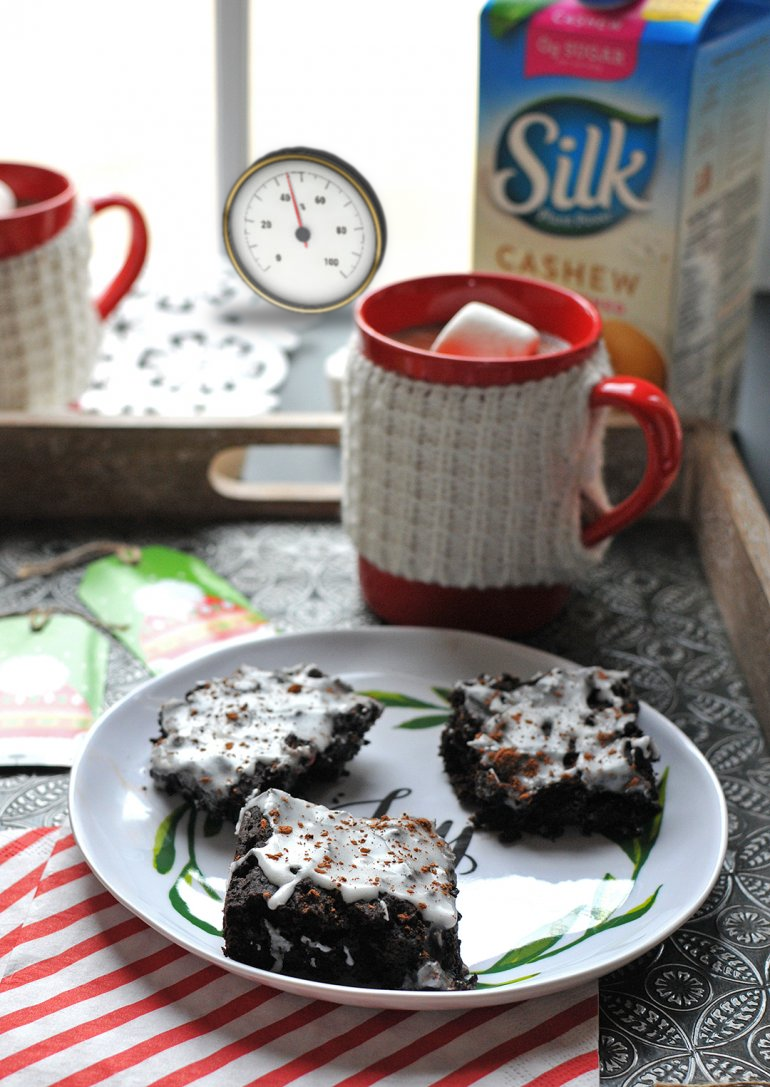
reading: value=45 unit=%
